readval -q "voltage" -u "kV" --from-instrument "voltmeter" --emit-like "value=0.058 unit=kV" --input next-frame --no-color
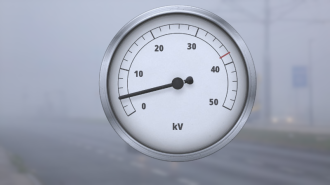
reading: value=4 unit=kV
